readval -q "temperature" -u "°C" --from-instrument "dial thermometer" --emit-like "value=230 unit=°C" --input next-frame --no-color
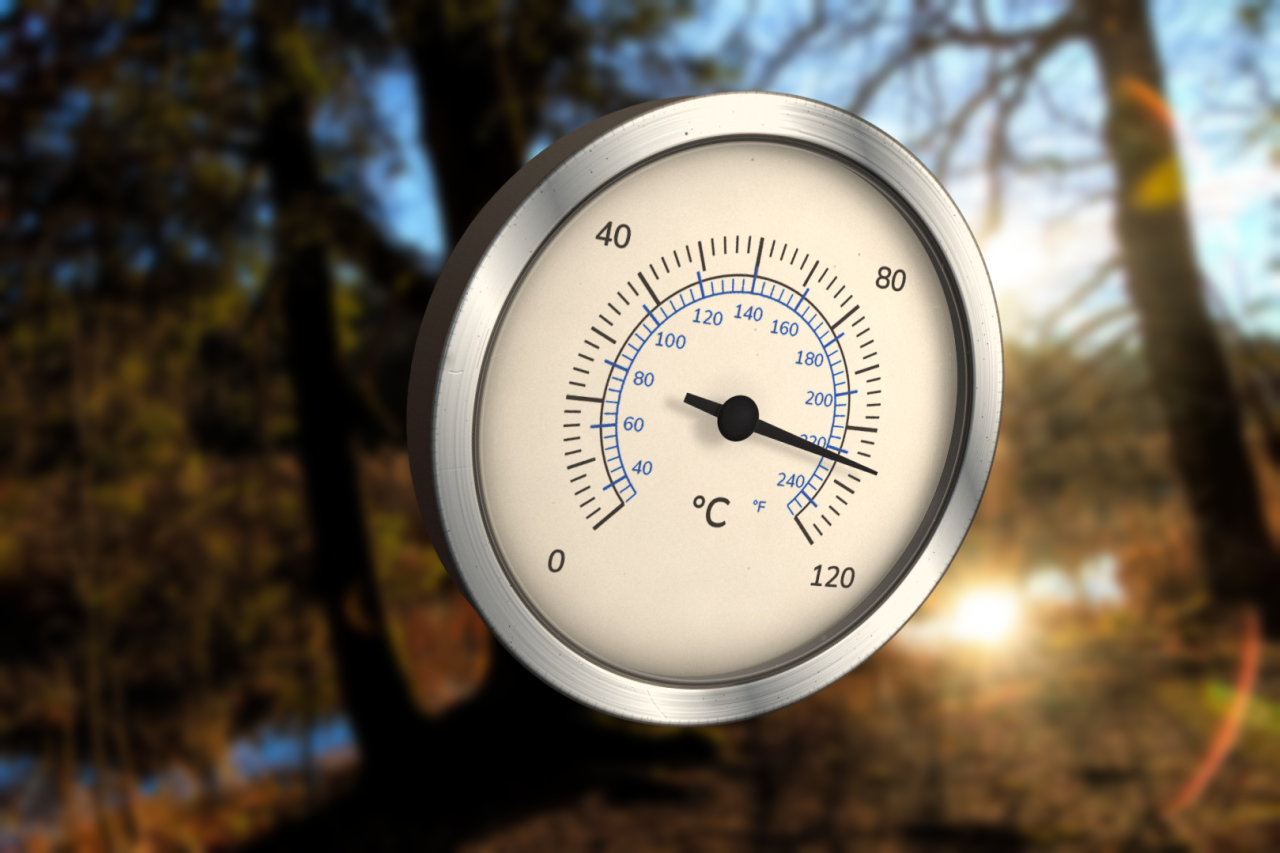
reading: value=106 unit=°C
